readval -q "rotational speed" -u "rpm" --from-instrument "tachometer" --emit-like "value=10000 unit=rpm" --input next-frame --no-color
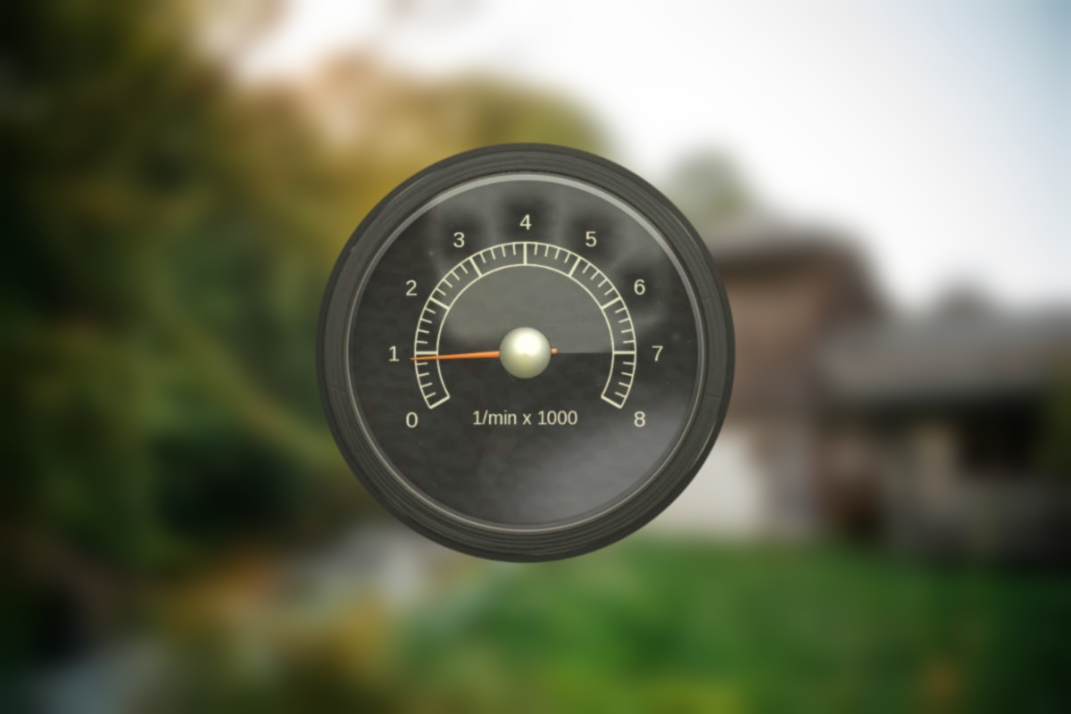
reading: value=900 unit=rpm
